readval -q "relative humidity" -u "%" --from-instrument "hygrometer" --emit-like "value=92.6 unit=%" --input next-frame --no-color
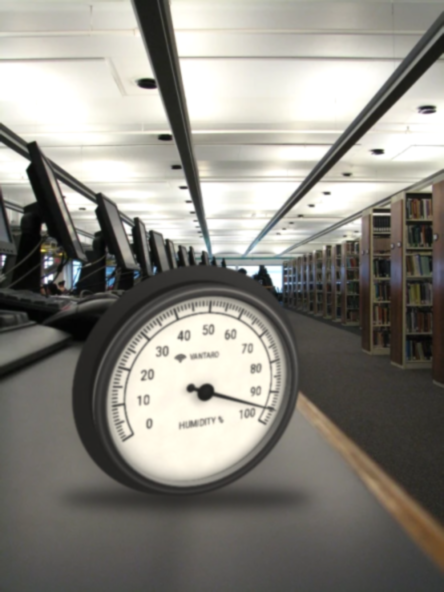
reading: value=95 unit=%
